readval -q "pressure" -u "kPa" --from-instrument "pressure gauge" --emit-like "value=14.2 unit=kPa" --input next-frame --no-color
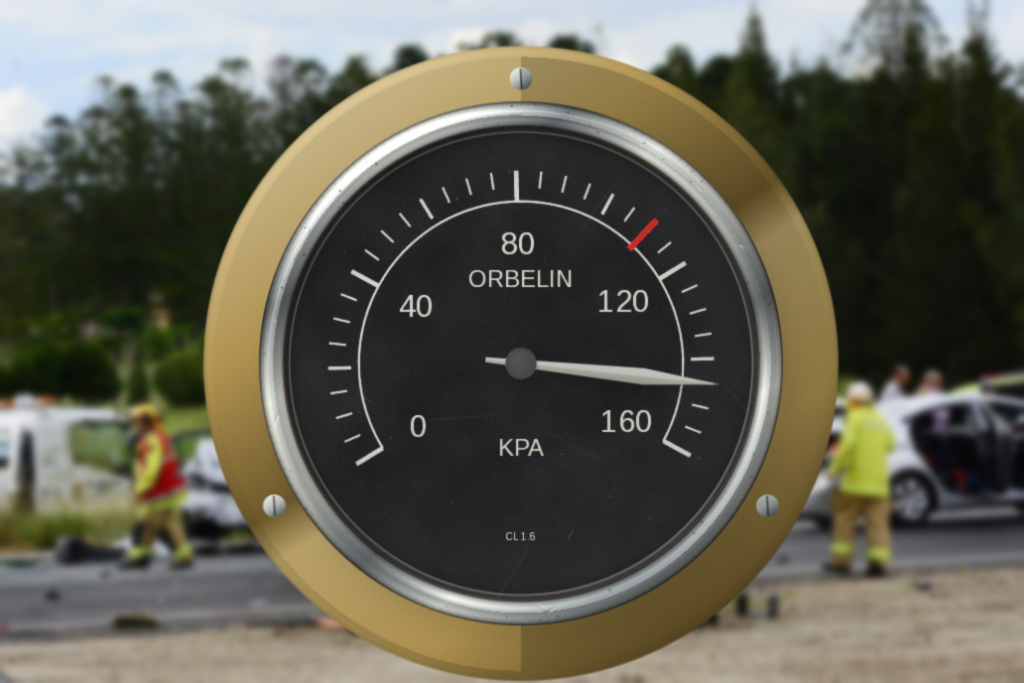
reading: value=145 unit=kPa
